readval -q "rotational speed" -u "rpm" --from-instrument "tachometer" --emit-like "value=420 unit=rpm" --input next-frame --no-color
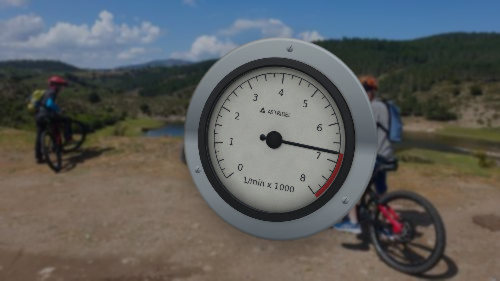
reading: value=6750 unit=rpm
